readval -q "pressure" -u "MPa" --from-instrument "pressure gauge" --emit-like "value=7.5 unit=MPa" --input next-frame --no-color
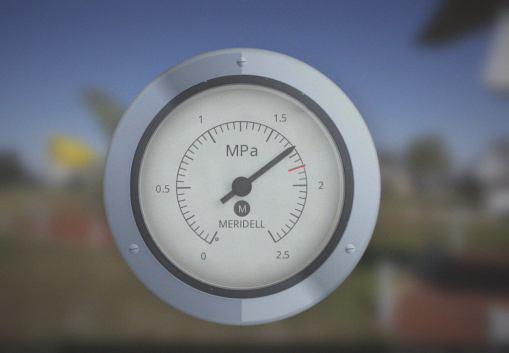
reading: value=1.7 unit=MPa
